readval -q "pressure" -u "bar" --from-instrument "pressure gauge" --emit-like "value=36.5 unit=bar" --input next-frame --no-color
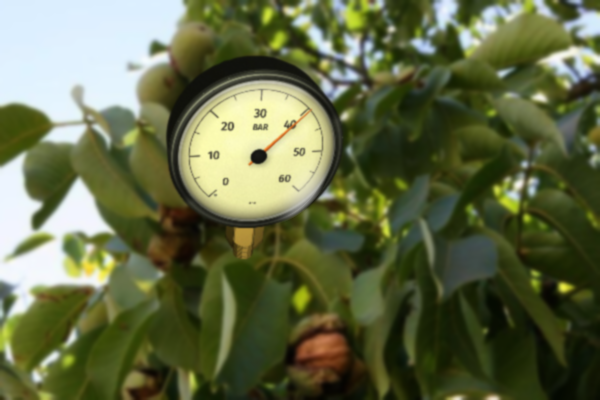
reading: value=40 unit=bar
